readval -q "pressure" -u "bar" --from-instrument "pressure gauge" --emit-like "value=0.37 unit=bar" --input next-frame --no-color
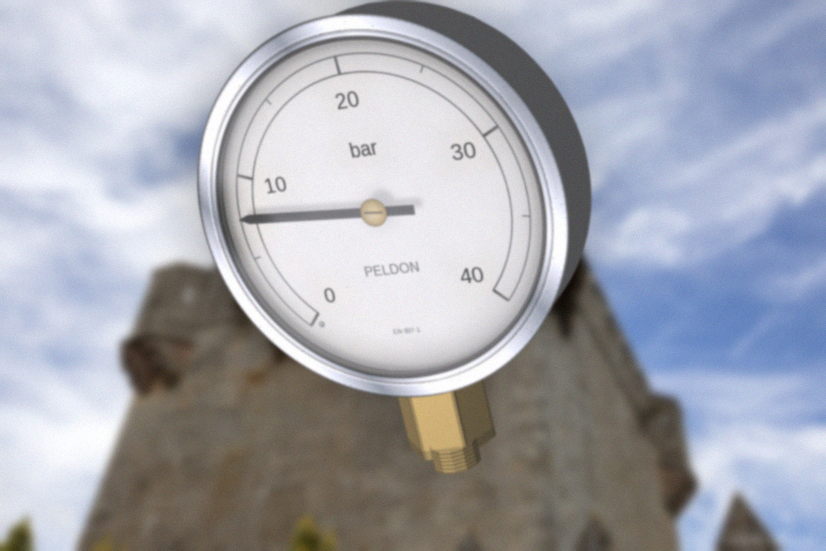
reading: value=7.5 unit=bar
